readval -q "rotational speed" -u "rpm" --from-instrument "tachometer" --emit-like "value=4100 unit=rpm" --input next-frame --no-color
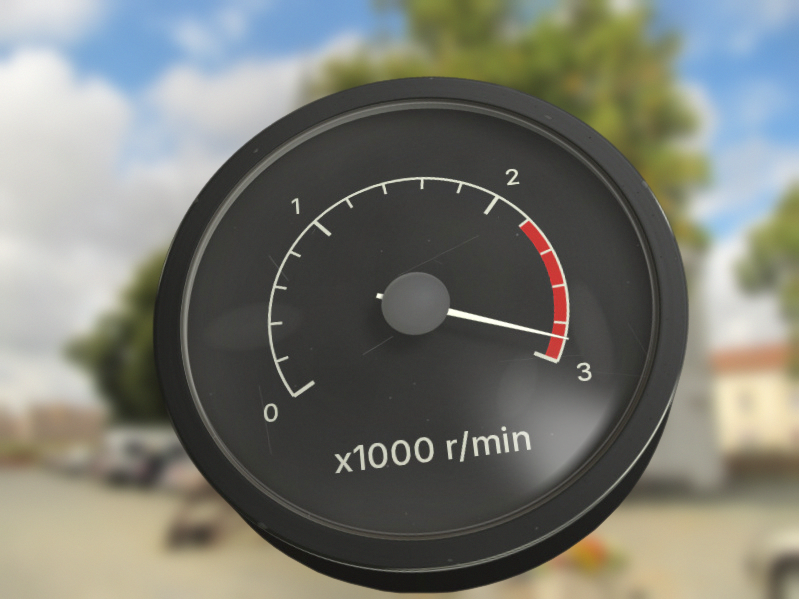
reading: value=2900 unit=rpm
